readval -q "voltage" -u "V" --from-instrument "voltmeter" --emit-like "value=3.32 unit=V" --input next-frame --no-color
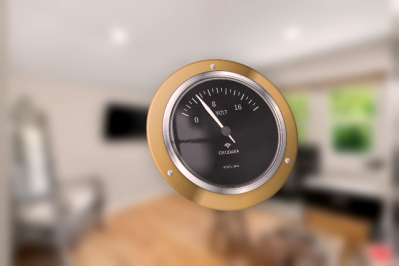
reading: value=5 unit=V
